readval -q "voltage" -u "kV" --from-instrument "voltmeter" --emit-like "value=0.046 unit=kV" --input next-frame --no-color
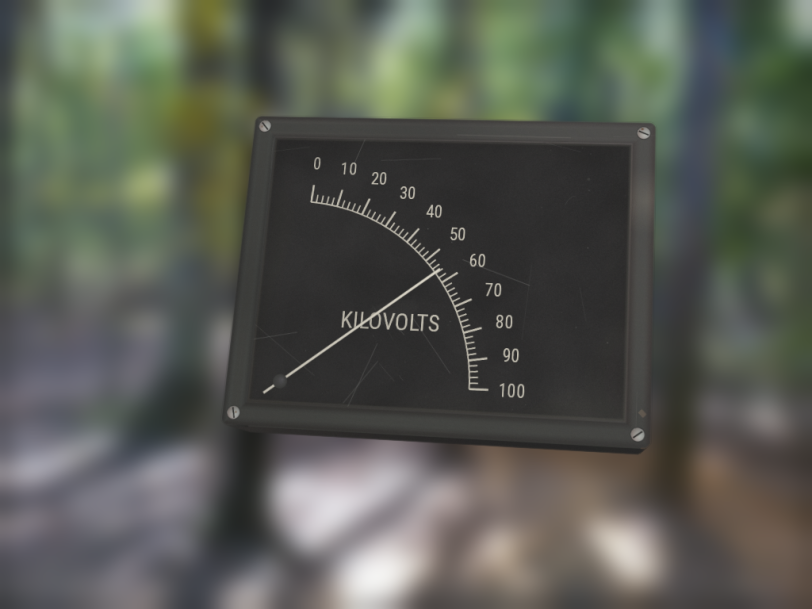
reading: value=56 unit=kV
